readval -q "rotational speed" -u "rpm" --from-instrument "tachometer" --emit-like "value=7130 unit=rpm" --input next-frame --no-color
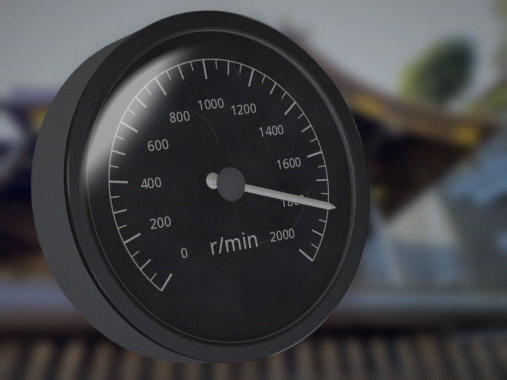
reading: value=1800 unit=rpm
